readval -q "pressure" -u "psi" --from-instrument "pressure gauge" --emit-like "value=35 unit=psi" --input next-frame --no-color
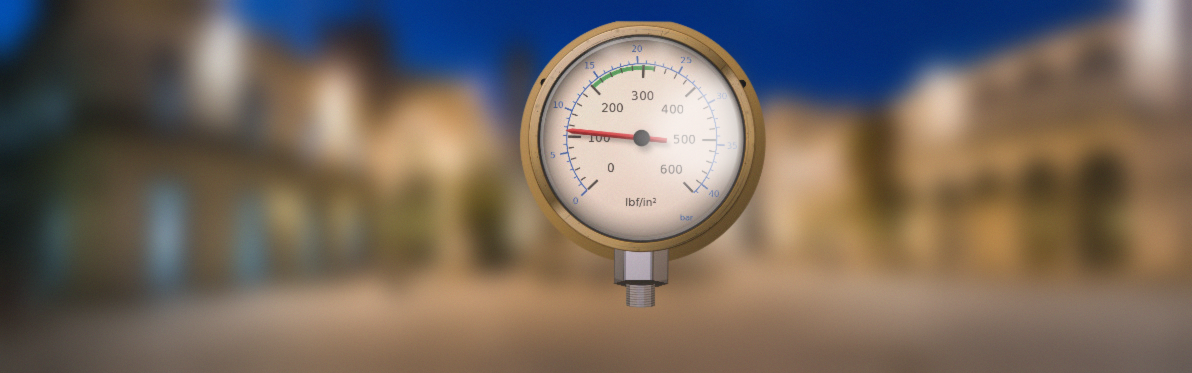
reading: value=110 unit=psi
